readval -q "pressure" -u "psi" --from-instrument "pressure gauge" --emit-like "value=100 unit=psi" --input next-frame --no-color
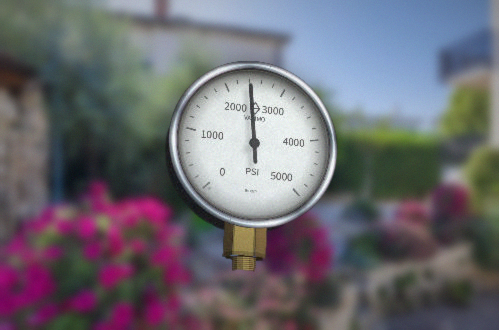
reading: value=2400 unit=psi
